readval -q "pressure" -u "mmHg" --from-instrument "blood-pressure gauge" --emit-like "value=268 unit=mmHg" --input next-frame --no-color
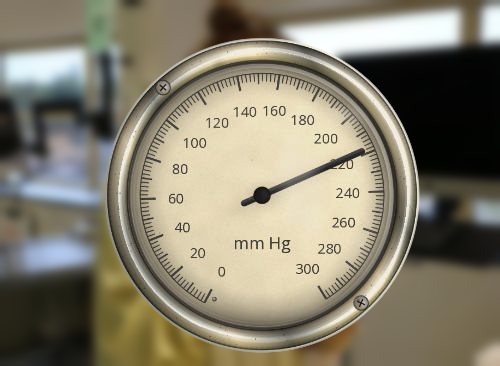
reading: value=218 unit=mmHg
